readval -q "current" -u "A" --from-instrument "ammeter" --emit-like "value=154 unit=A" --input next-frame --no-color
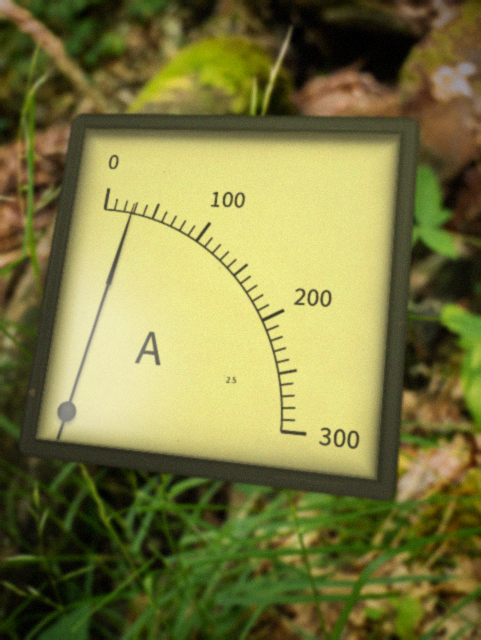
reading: value=30 unit=A
